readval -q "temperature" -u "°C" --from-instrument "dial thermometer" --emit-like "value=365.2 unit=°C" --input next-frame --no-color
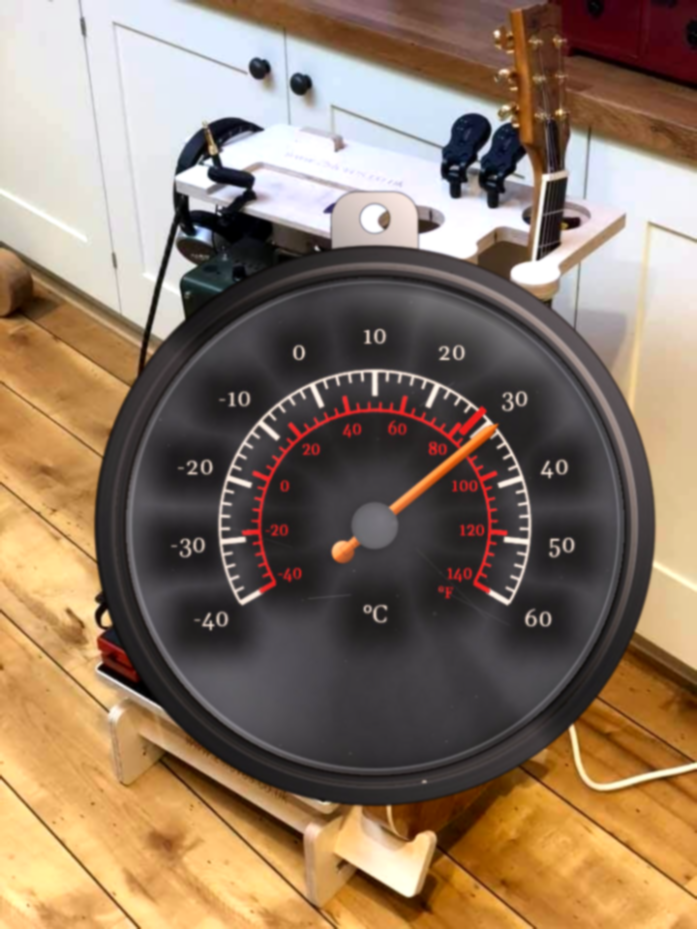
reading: value=31 unit=°C
